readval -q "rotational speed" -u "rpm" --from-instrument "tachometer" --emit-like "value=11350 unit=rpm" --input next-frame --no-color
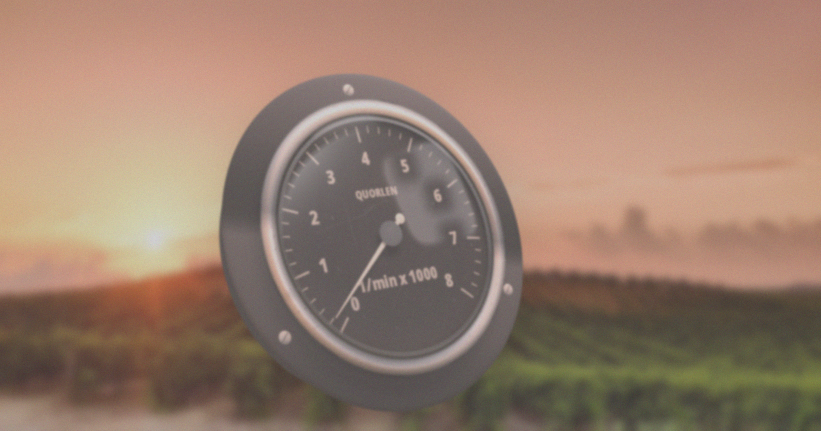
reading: value=200 unit=rpm
